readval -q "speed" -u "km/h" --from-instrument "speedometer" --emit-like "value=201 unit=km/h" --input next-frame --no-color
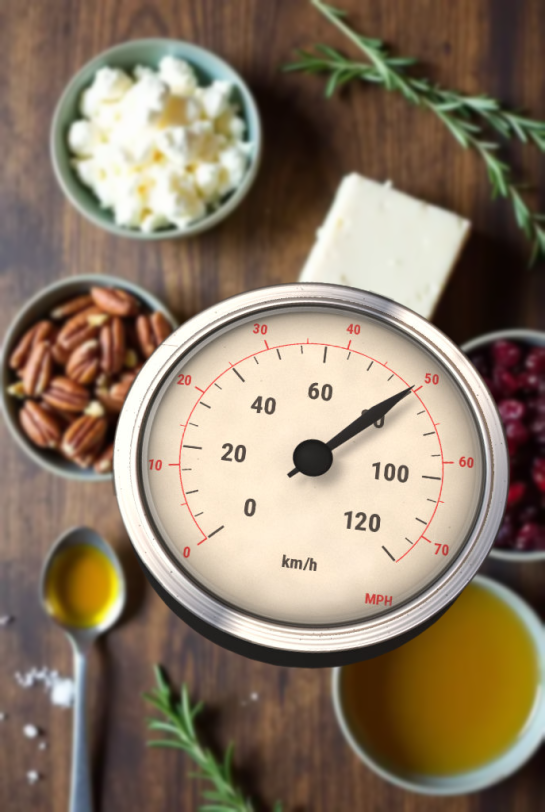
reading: value=80 unit=km/h
